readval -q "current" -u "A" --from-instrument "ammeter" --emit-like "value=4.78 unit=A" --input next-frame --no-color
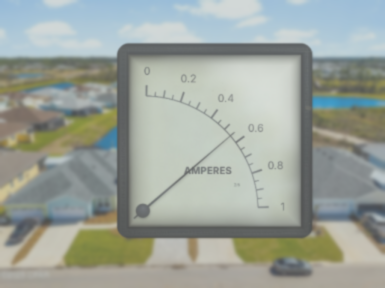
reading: value=0.55 unit=A
